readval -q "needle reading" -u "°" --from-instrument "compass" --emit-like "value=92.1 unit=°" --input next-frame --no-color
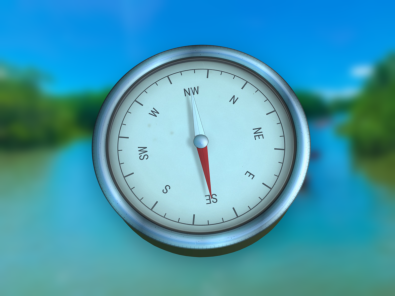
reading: value=135 unit=°
